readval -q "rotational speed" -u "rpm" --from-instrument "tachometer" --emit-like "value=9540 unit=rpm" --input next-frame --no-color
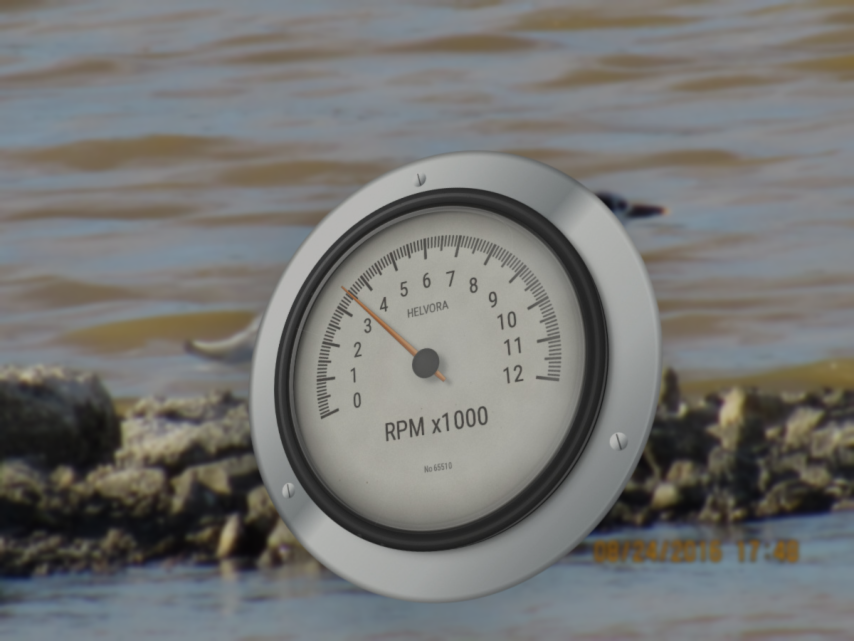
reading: value=3500 unit=rpm
